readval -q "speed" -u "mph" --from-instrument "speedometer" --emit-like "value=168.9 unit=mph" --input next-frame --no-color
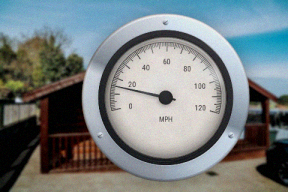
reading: value=15 unit=mph
